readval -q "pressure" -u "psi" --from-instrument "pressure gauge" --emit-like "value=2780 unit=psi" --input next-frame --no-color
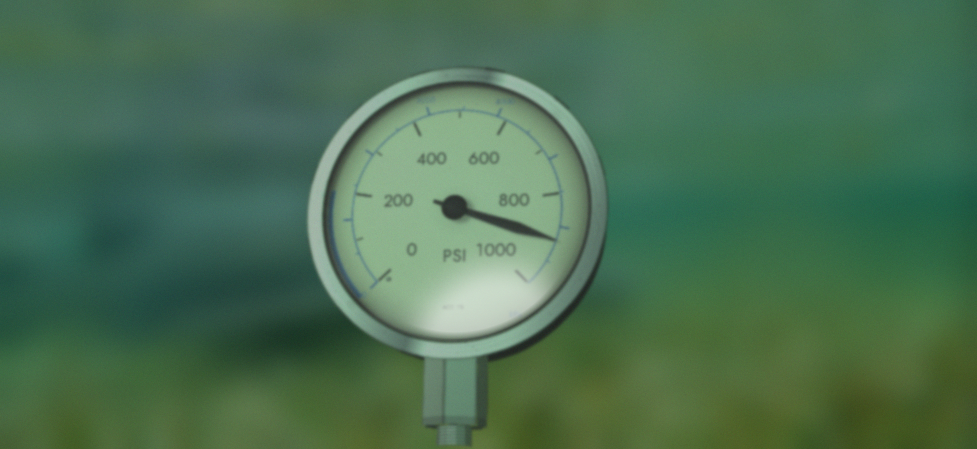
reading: value=900 unit=psi
